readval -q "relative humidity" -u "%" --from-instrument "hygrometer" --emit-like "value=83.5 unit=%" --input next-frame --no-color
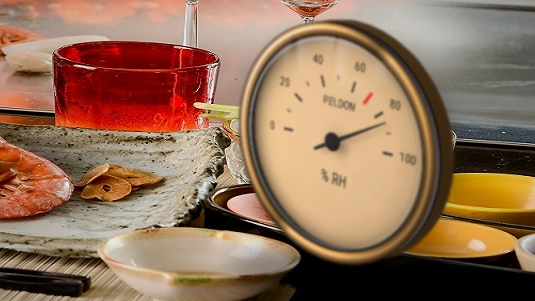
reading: value=85 unit=%
